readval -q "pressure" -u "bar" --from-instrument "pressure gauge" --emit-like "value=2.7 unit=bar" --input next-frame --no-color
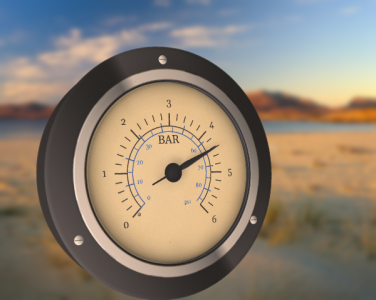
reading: value=4.4 unit=bar
